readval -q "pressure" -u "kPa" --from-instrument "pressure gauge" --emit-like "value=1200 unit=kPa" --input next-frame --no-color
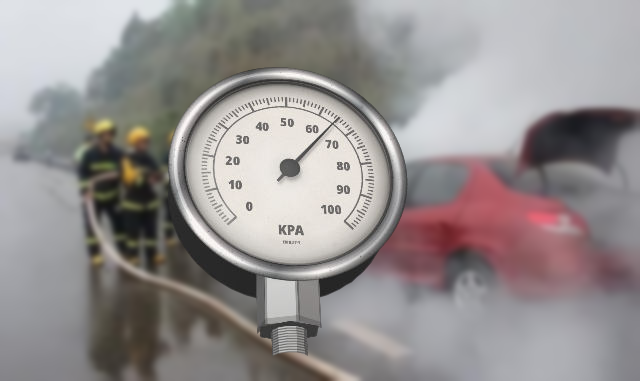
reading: value=65 unit=kPa
